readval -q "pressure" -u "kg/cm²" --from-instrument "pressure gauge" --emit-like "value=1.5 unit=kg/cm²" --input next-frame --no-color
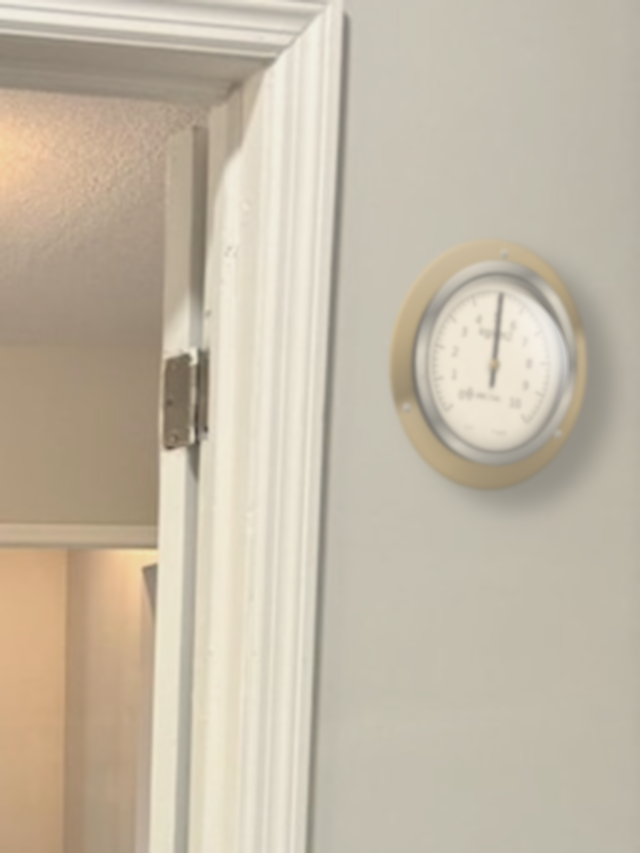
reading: value=5 unit=kg/cm²
